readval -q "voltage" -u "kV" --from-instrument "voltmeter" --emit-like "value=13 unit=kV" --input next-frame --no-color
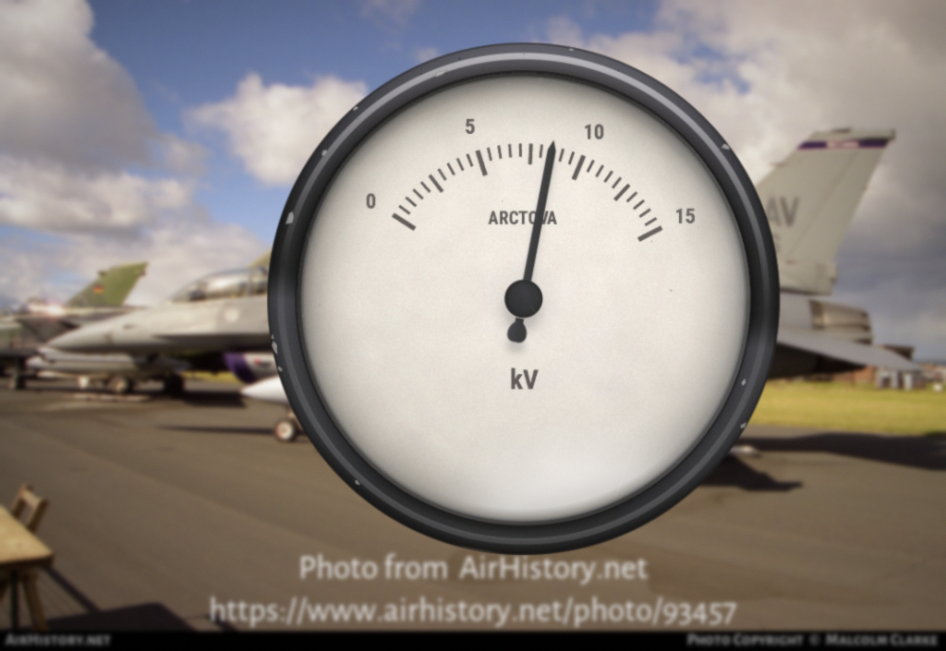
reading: value=8.5 unit=kV
